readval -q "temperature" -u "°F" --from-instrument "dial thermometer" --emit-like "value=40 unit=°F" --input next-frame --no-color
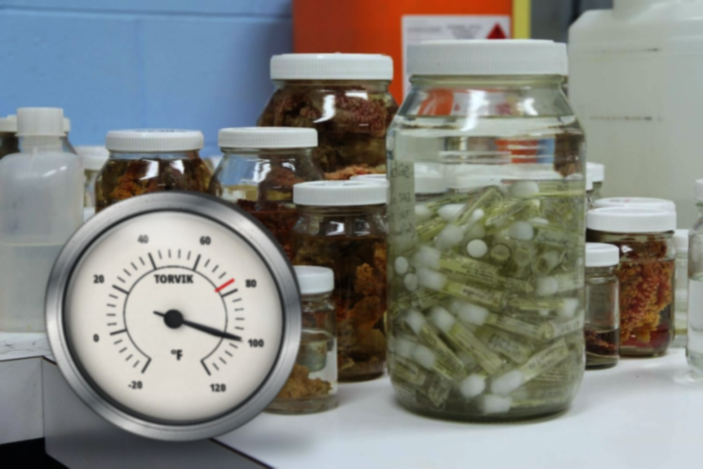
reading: value=100 unit=°F
